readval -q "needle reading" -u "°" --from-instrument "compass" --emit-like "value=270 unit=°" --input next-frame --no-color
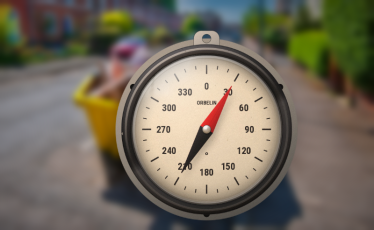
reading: value=30 unit=°
